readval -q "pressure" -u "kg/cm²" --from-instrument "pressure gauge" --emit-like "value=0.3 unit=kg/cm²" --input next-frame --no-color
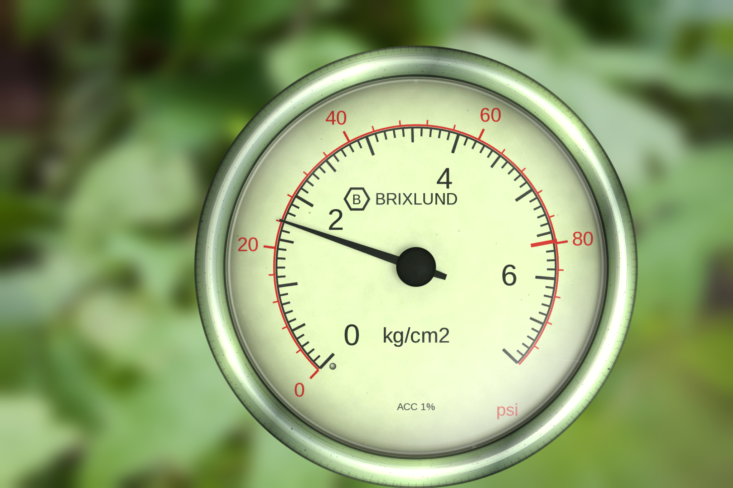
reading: value=1.7 unit=kg/cm²
